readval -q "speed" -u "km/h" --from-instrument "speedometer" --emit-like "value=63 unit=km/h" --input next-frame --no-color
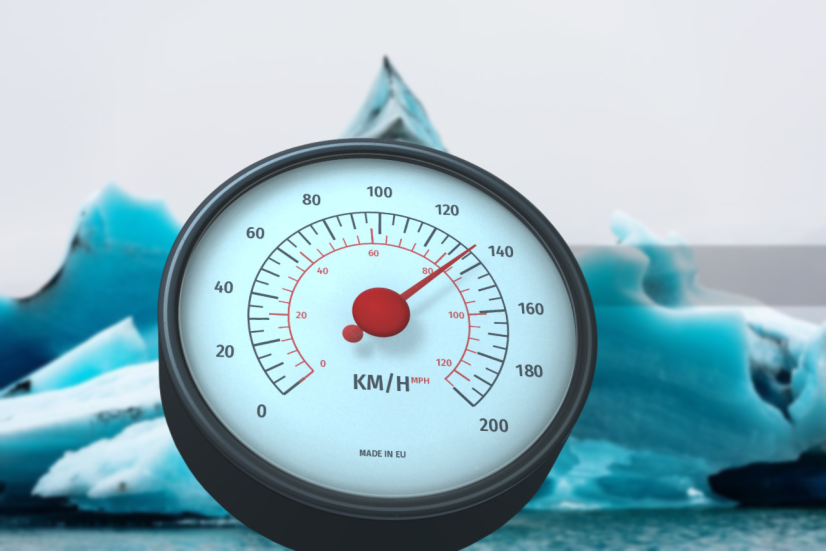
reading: value=135 unit=km/h
